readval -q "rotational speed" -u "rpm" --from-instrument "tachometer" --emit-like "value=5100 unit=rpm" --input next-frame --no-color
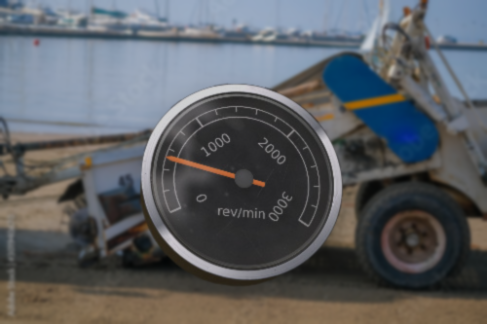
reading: value=500 unit=rpm
